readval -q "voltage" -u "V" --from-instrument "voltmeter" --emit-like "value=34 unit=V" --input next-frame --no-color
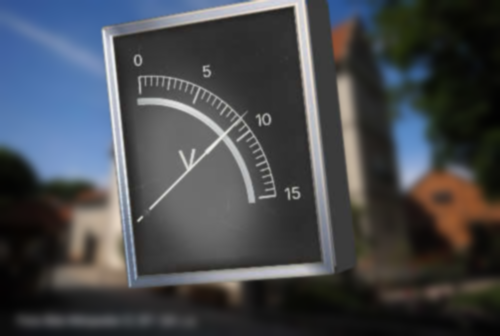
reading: value=9 unit=V
